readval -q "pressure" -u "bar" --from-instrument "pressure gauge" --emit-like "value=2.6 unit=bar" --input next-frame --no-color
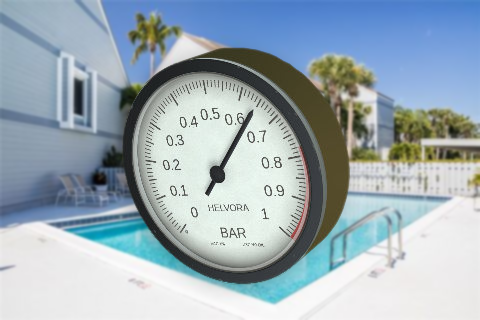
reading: value=0.65 unit=bar
